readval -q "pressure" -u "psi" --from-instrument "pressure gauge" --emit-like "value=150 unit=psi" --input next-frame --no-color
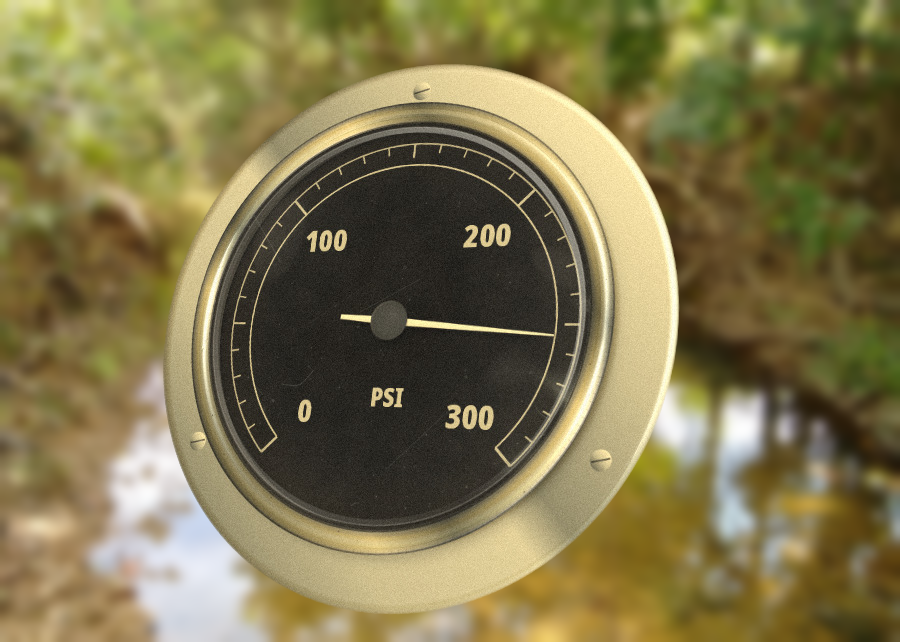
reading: value=255 unit=psi
